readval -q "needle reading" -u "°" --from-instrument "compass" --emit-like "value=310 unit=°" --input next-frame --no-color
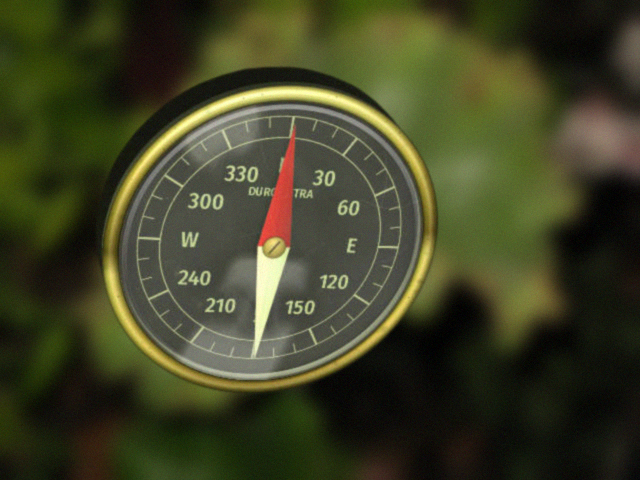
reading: value=0 unit=°
